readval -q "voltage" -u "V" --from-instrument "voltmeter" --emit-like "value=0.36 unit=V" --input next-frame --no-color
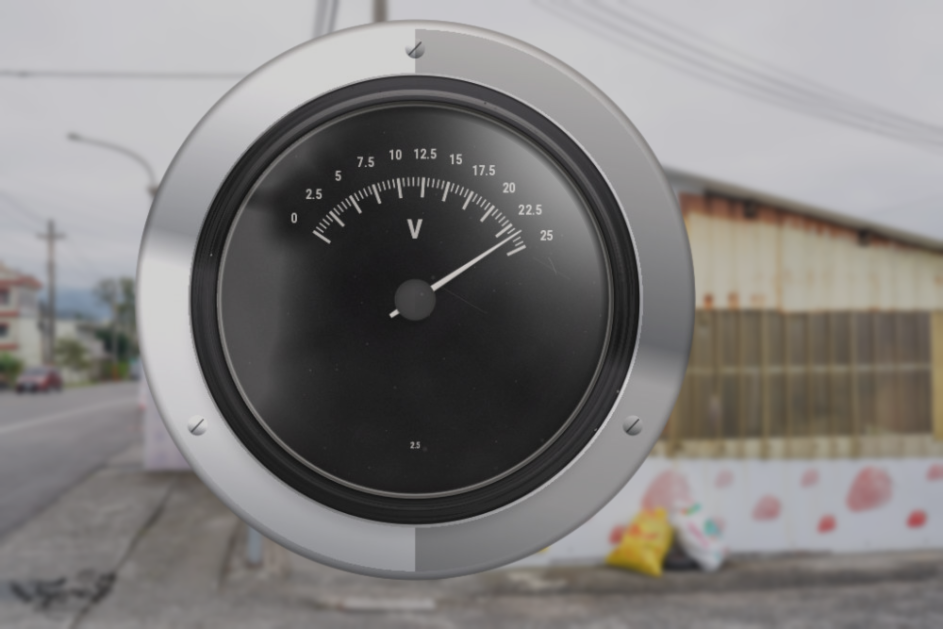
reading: value=23.5 unit=V
